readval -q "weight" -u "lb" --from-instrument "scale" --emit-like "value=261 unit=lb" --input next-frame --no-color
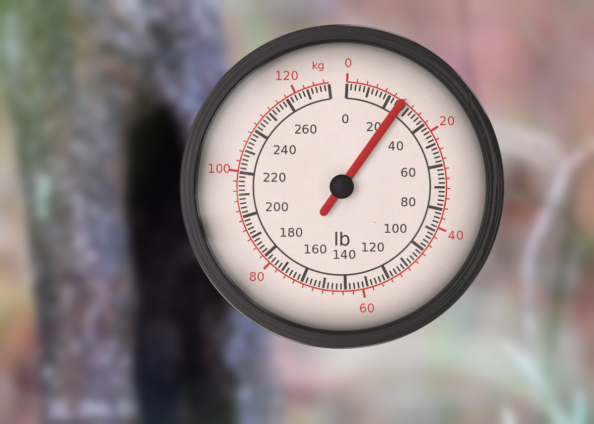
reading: value=26 unit=lb
